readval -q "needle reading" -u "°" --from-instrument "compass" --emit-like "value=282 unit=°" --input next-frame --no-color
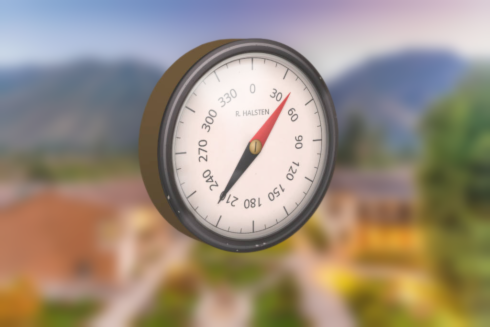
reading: value=40 unit=°
